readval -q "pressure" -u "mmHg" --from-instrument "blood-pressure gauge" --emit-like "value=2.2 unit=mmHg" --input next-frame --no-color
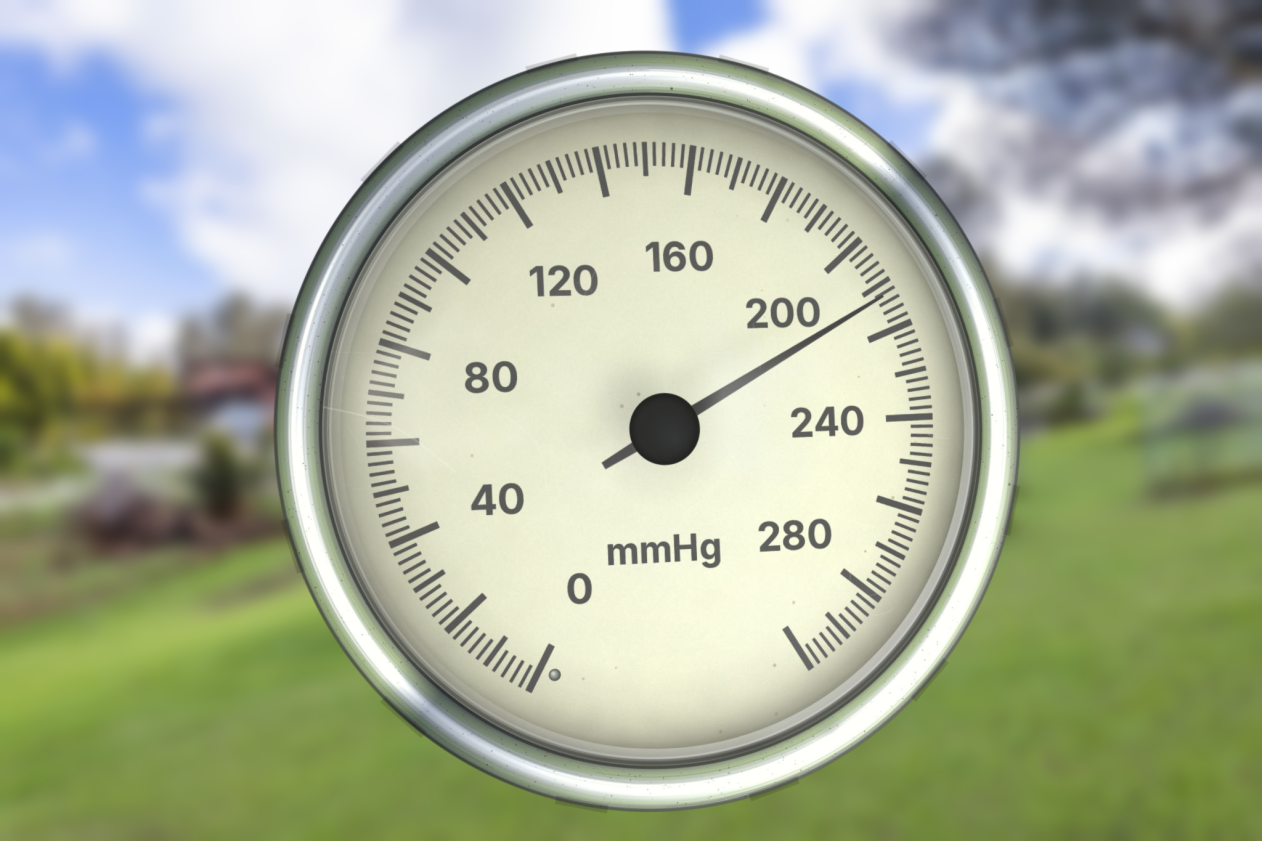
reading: value=212 unit=mmHg
